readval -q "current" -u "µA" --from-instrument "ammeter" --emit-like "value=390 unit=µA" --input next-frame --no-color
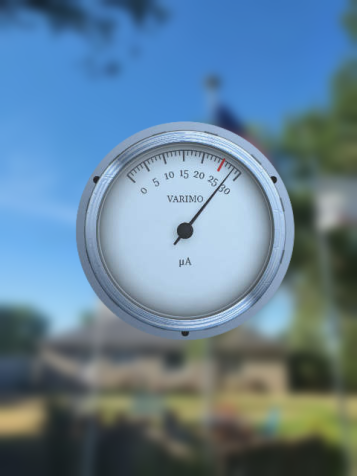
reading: value=28 unit=µA
